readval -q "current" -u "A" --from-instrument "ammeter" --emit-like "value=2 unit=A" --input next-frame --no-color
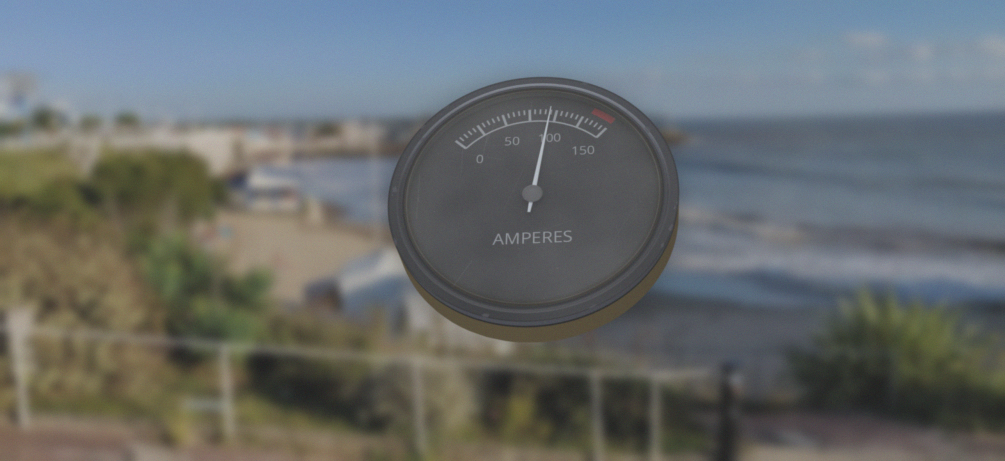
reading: value=95 unit=A
